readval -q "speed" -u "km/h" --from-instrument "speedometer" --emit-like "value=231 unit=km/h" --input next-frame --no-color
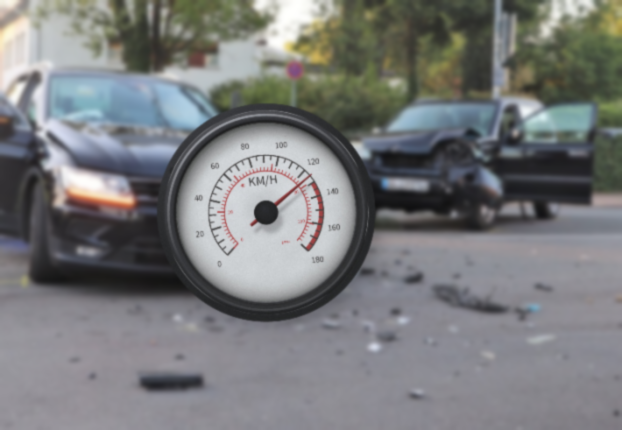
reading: value=125 unit=km/h
